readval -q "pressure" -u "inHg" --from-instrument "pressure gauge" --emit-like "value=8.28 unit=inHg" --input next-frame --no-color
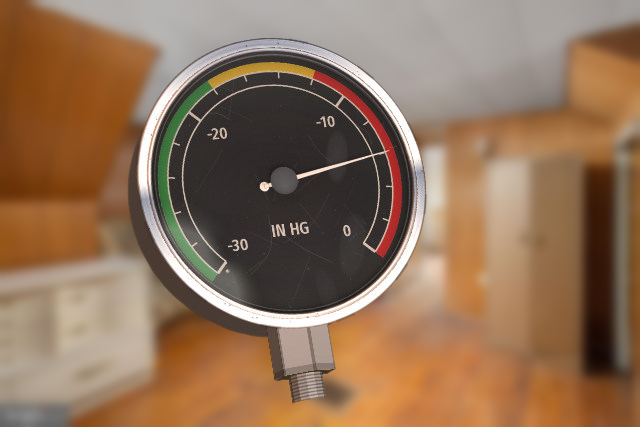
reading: value=-6 unit=inHg
